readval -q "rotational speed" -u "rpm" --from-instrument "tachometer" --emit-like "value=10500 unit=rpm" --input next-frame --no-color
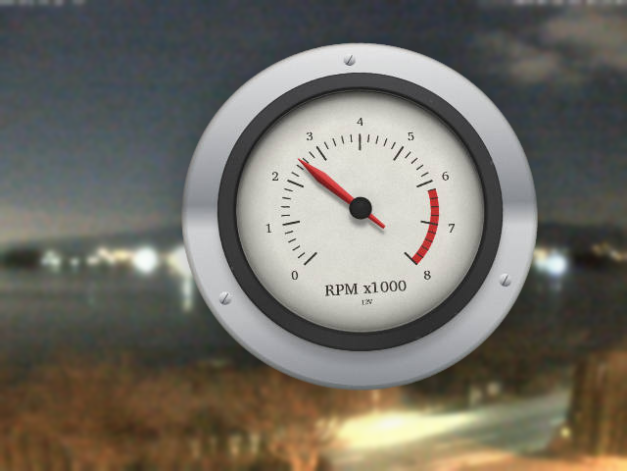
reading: value=2500 unit=rpm
